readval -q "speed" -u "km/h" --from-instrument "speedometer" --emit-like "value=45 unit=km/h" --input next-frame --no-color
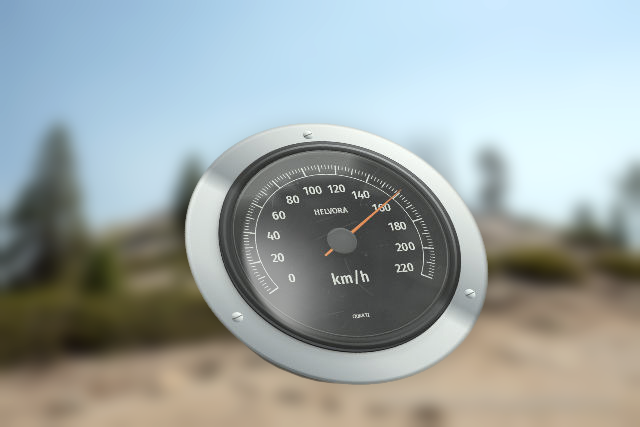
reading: value=160 unit=km/h
